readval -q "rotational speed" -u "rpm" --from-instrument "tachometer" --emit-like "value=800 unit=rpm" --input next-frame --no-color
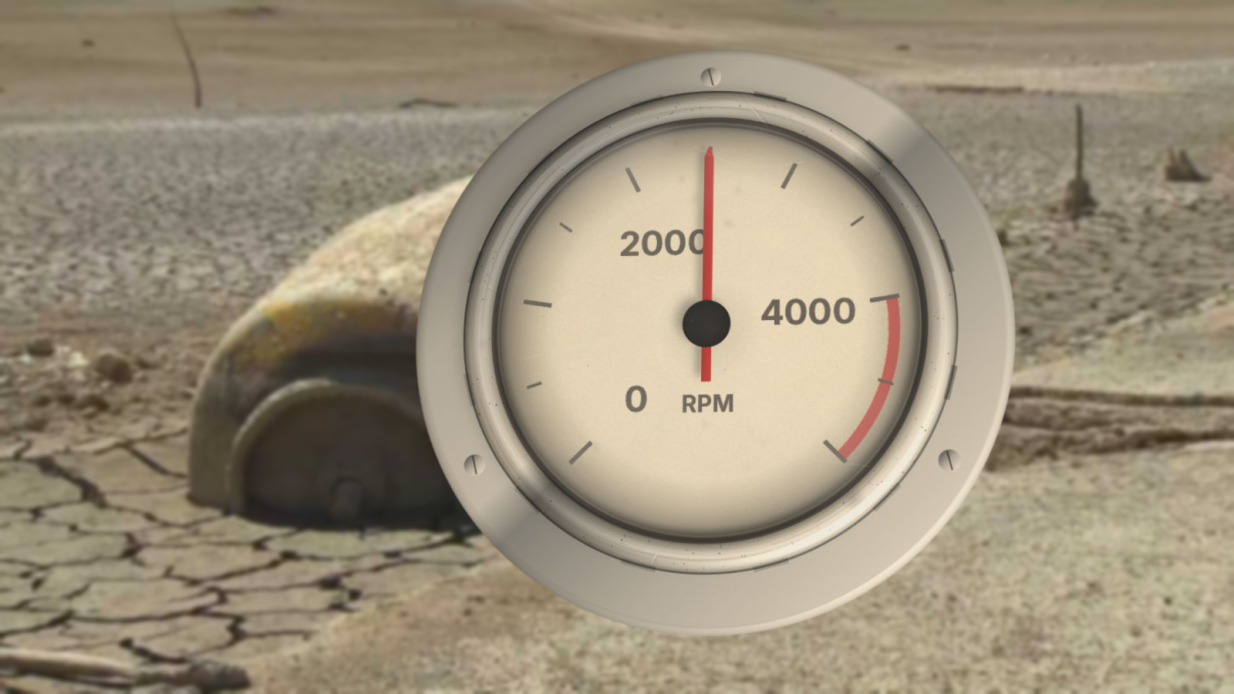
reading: value=2500 unit=rpm
